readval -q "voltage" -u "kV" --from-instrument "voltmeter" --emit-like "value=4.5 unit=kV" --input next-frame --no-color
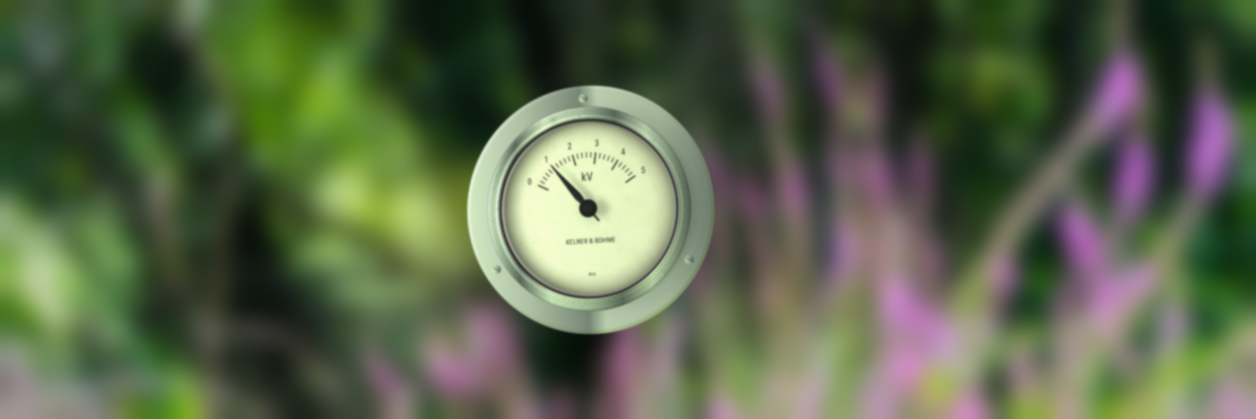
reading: value=1 unit=kV
